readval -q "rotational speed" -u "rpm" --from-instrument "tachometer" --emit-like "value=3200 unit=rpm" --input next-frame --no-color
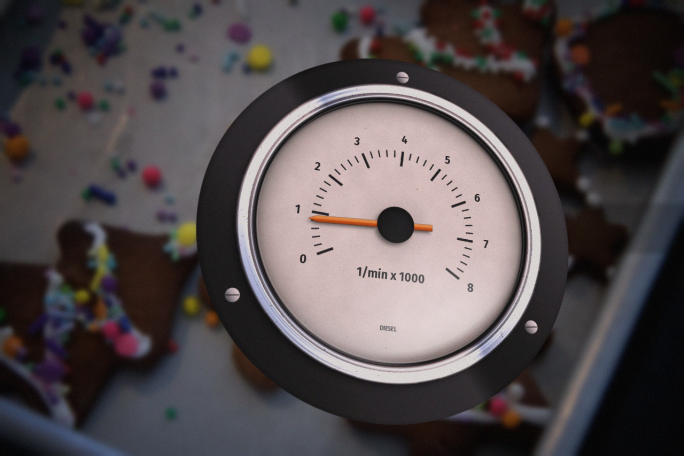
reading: value=800 unit=rpm
